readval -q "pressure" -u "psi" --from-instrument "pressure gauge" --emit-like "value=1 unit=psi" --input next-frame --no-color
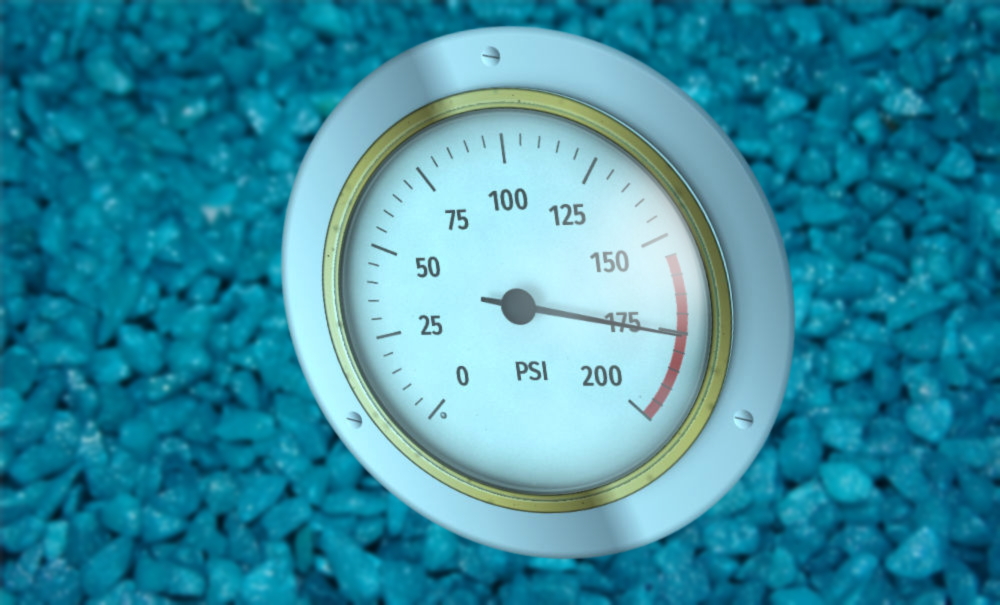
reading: value=175 unit=psi
